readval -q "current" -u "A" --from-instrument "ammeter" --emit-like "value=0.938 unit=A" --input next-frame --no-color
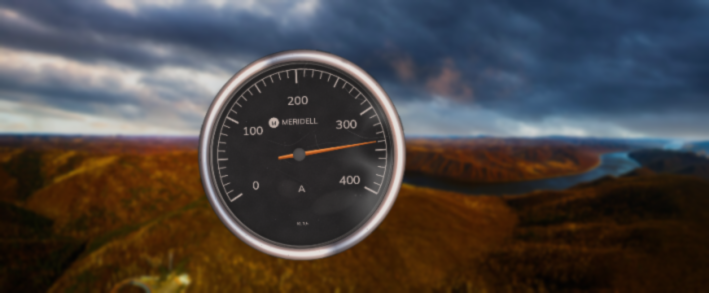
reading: value=340 unit=A
